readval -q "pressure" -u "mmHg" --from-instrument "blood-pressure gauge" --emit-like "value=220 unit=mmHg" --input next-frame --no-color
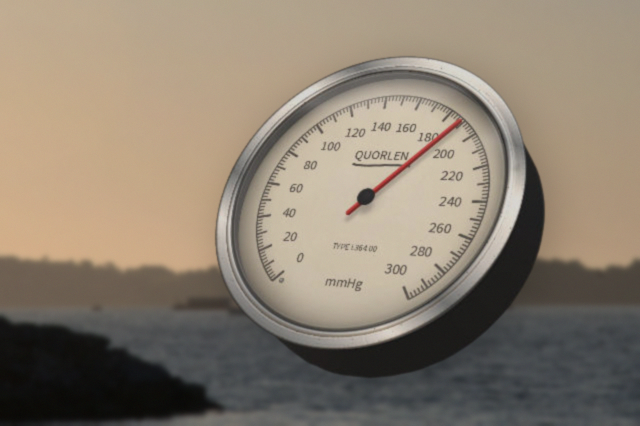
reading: value=190 unit=mmHg
